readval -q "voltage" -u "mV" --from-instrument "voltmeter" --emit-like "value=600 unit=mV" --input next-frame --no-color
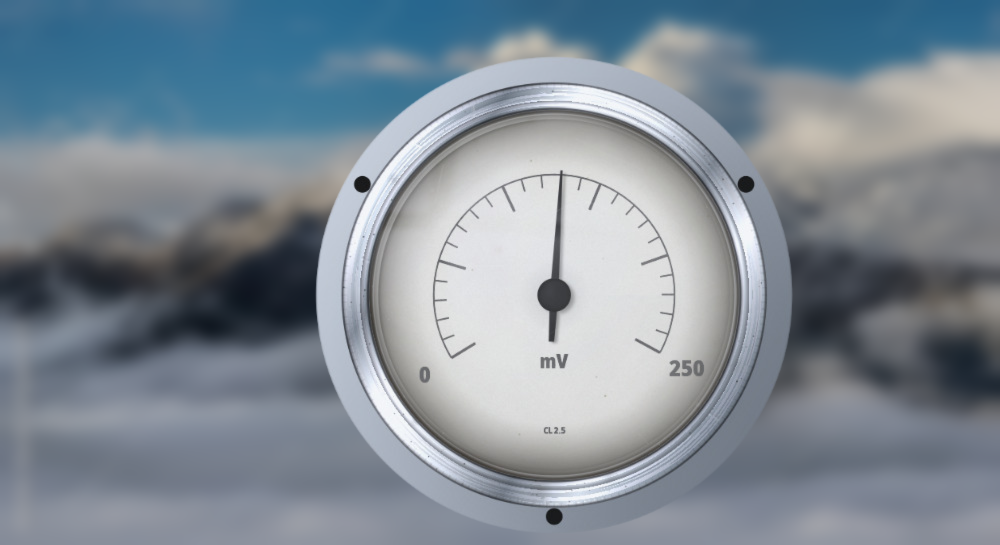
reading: value=130 unit=mV
